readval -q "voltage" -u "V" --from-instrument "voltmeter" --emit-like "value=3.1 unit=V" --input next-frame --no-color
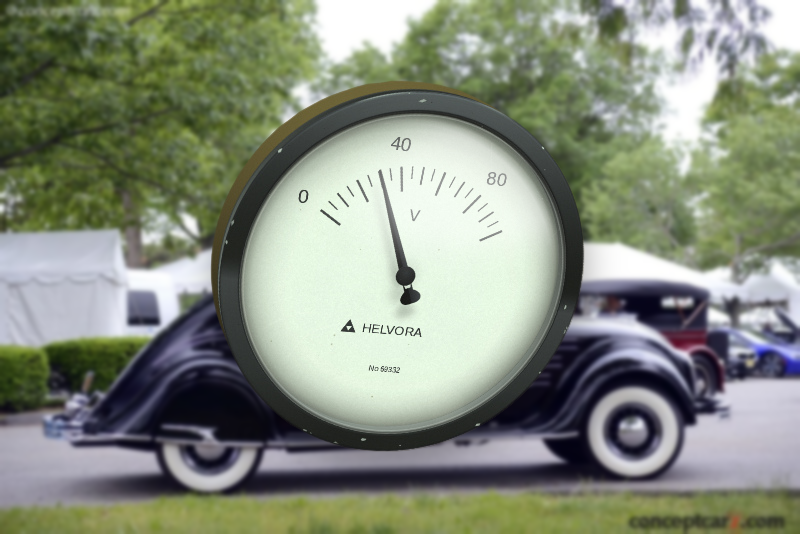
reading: value=30 unit=V
